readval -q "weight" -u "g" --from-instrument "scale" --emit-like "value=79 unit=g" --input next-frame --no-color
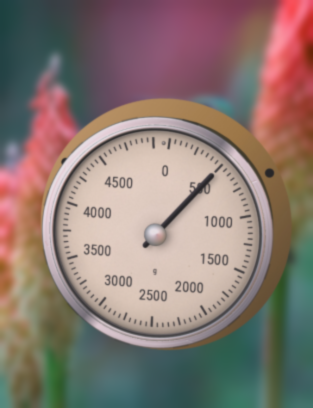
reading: value=500 unit=g
